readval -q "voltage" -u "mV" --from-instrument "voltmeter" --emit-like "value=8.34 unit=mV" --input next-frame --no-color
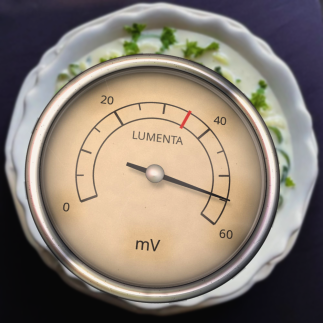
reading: value=55 unit=mV
